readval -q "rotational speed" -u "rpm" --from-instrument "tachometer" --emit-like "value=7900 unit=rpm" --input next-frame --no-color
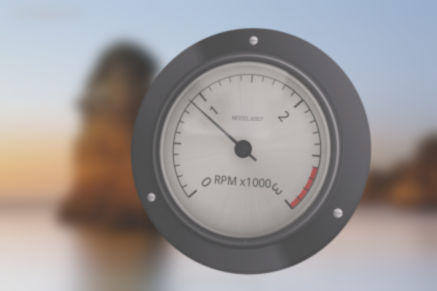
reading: value=900 unit=rpm
